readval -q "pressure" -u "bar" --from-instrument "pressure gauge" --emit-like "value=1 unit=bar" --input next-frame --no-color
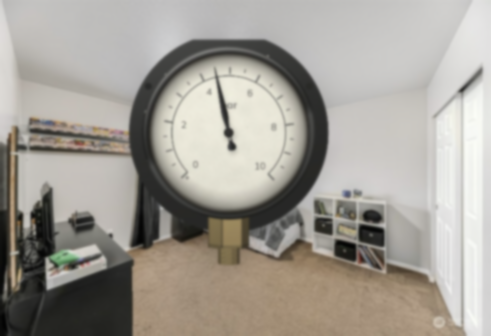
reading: value=4.5 unit=bar
